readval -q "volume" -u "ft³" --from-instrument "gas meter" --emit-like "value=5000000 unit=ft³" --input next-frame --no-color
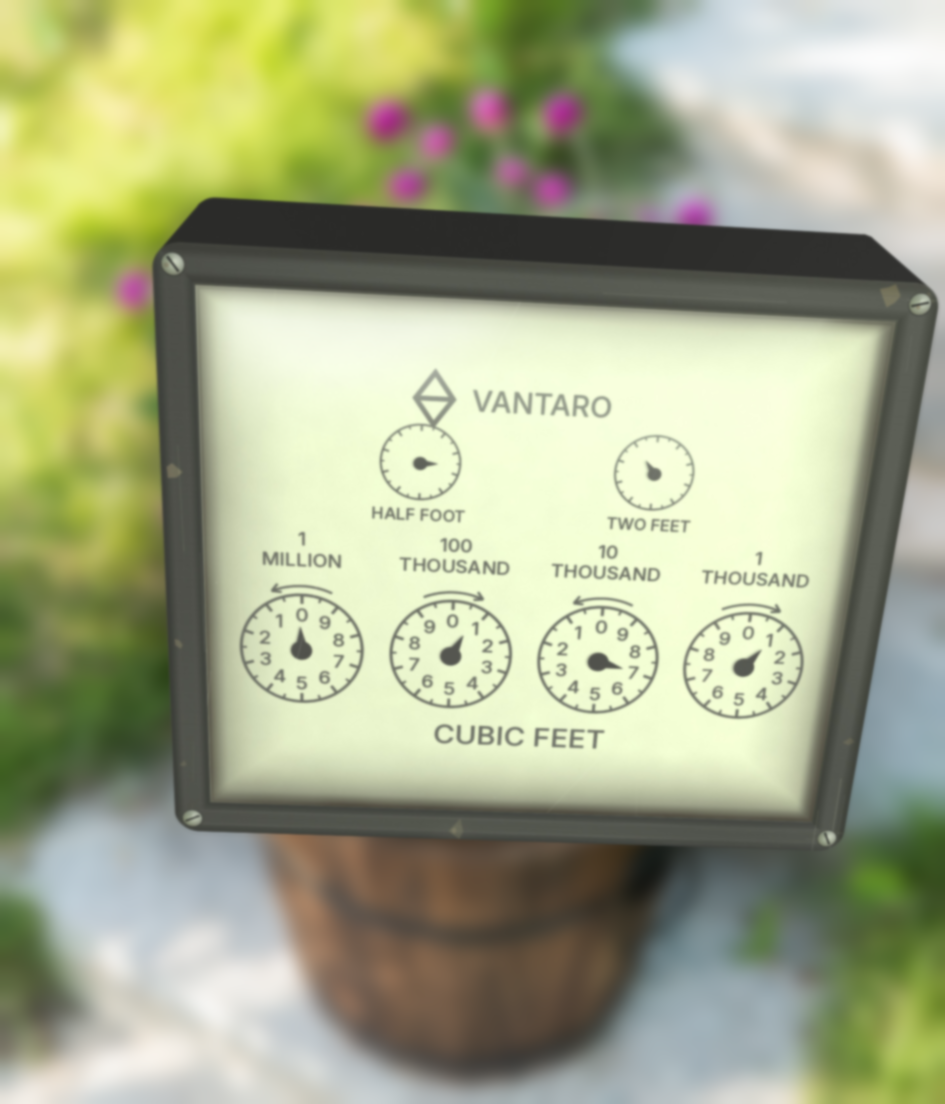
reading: value=7100 unit=ft³
